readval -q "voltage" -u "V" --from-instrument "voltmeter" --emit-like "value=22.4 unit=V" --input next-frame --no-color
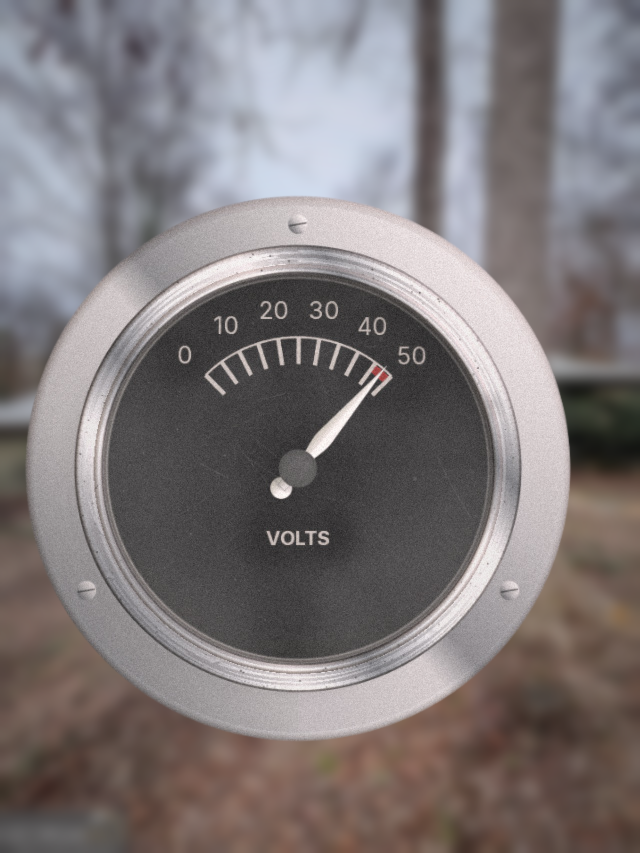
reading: value=47.5 unit=V
